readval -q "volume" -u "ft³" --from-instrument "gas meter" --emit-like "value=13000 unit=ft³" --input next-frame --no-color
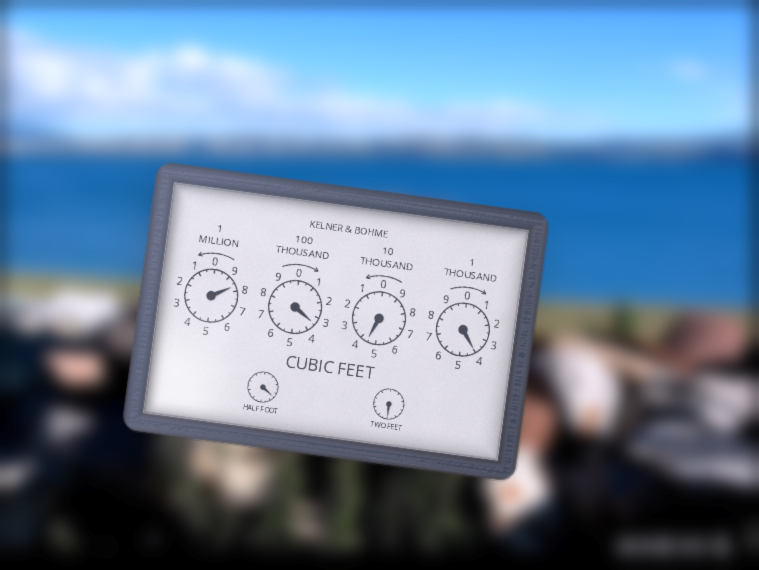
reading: value=834400 unit=ft³
